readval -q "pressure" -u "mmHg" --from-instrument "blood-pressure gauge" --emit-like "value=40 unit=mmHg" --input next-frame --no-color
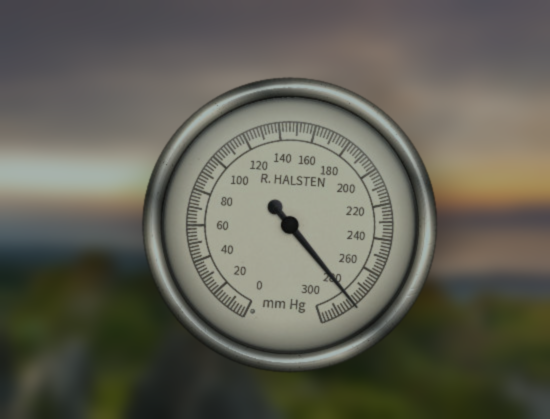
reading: value=280 unit=mmHg
